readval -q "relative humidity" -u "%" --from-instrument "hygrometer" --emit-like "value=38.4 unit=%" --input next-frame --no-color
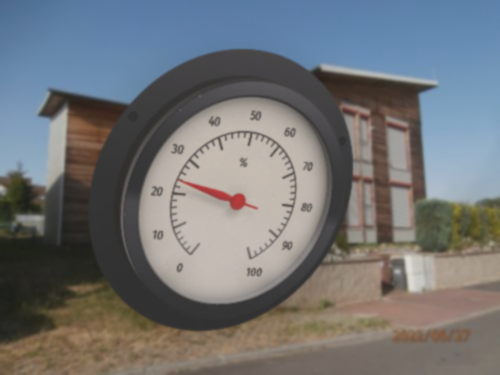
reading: value=24 unit=%
